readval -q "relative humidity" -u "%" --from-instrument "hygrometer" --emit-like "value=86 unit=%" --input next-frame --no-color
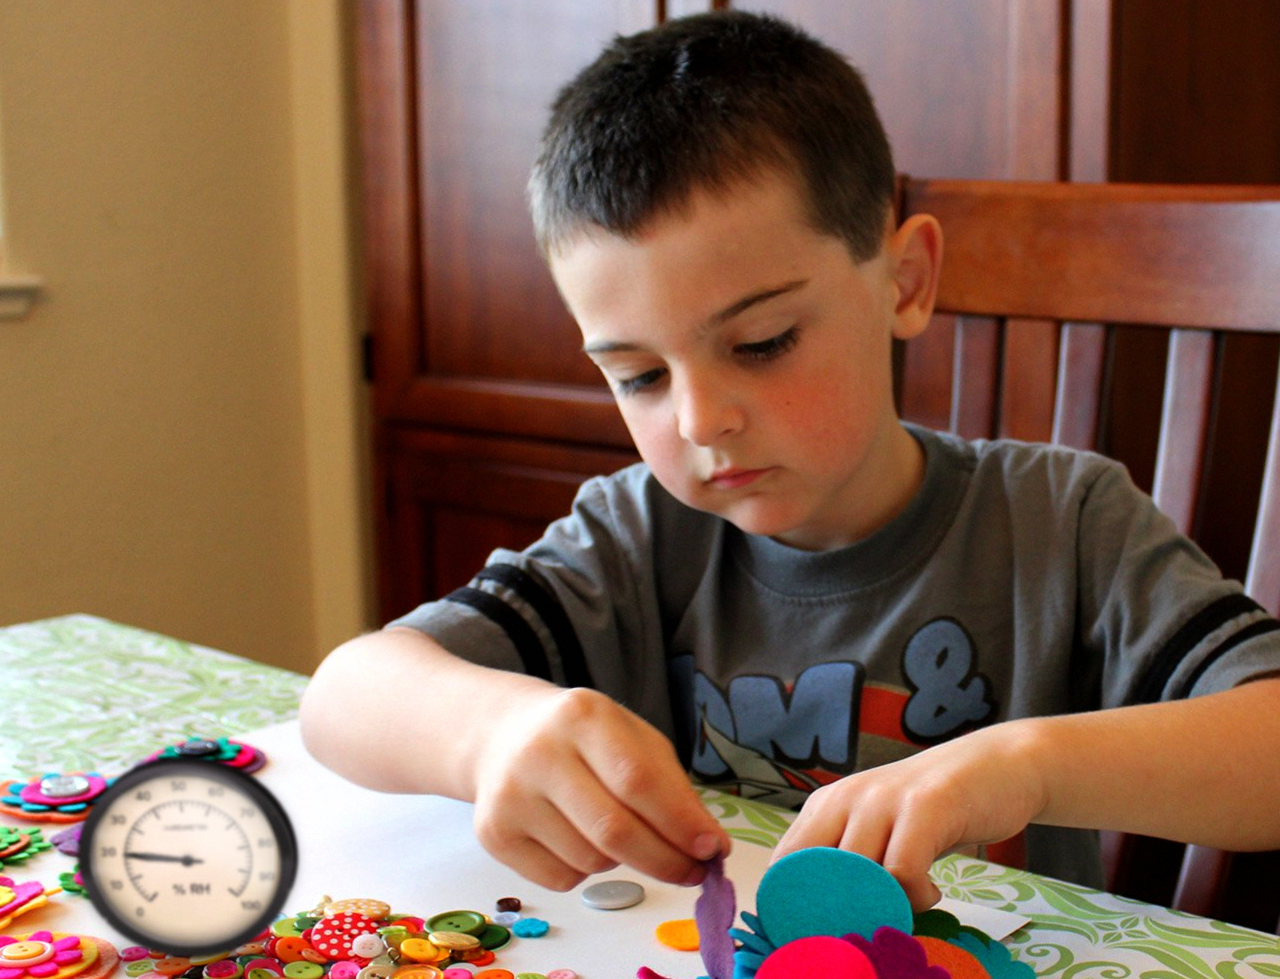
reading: value=20 unit=%
